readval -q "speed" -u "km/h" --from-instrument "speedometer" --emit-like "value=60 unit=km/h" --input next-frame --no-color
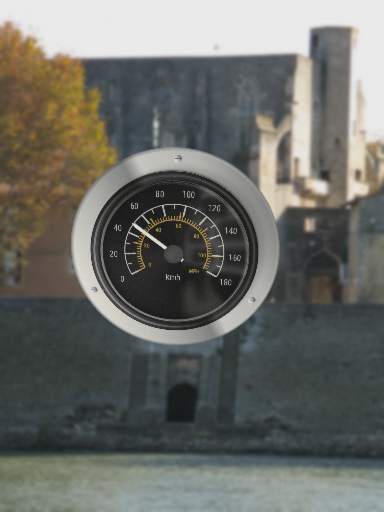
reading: value=50 unit=km/h
